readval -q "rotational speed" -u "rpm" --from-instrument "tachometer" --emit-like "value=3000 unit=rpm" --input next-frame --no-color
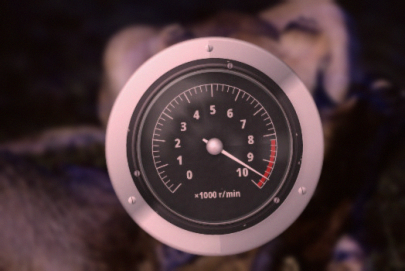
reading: value=9600 unit=rpm
